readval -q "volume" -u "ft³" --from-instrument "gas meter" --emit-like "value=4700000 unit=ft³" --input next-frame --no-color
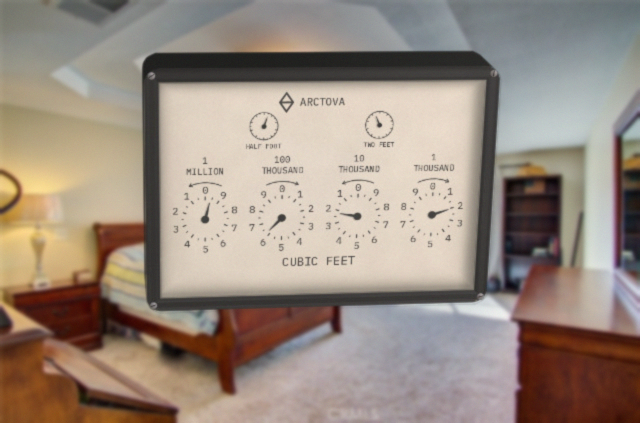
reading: value=962200 unit=ft³
